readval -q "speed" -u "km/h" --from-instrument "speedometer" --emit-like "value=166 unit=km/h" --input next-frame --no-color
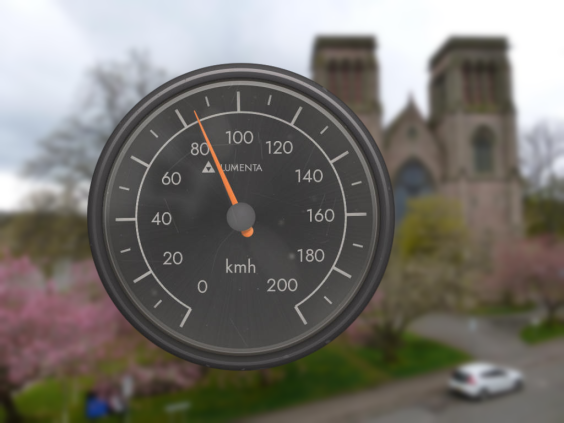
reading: value=85 unit=km/h
